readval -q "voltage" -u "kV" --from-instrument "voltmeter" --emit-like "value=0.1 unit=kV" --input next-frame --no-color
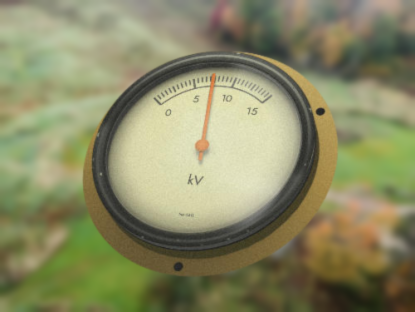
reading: value=7.5 unit=kV
